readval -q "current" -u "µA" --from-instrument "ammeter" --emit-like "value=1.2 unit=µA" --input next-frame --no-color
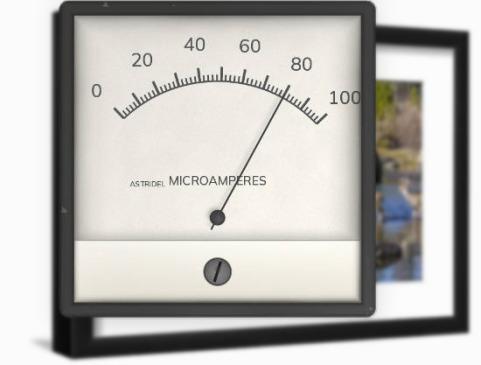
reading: value=80 unit=µA
